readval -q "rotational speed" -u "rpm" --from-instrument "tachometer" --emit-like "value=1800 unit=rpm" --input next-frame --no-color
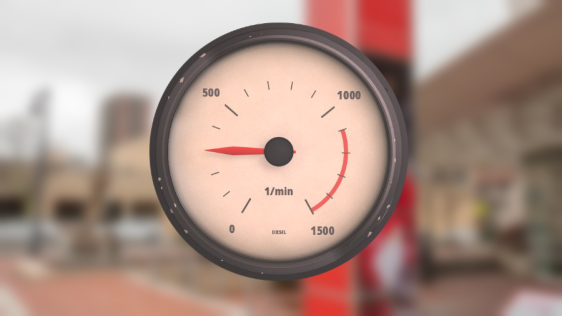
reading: value=300 unit=rpm
